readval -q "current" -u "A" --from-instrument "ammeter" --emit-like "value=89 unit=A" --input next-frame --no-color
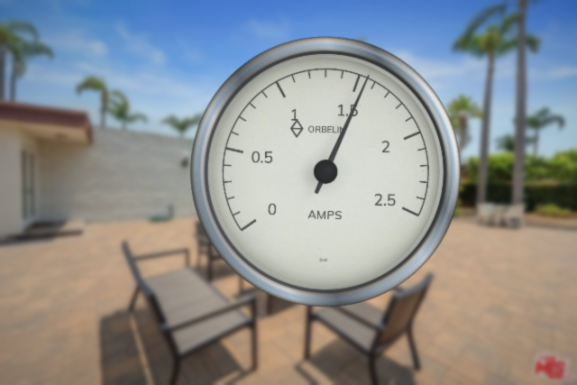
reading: value=1.55 unit=A
